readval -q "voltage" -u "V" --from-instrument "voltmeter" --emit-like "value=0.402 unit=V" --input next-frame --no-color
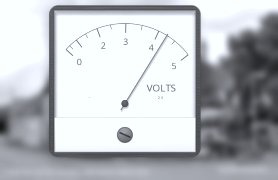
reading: value=4.25 unit=V
